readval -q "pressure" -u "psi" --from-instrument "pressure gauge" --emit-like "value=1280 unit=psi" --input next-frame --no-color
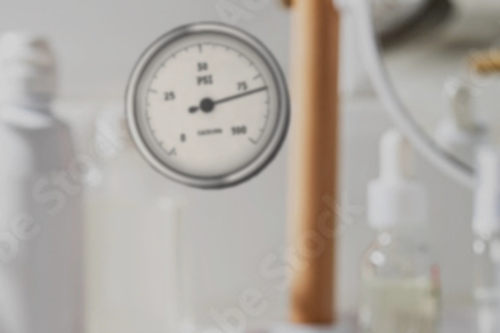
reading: value=80 unit=psi
